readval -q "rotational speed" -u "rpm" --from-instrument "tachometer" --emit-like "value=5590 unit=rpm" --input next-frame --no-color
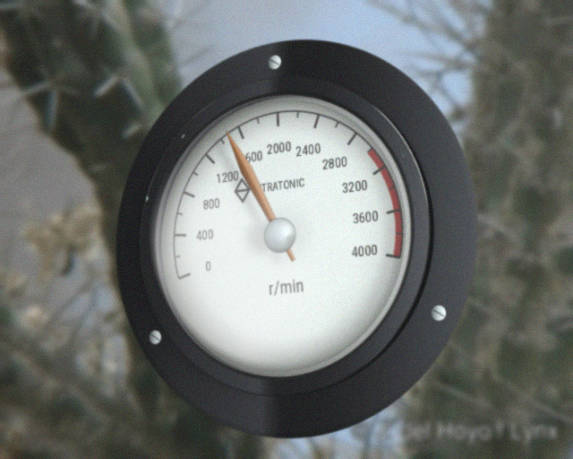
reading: value=1500 unit=rpm
